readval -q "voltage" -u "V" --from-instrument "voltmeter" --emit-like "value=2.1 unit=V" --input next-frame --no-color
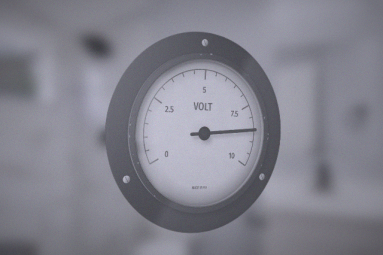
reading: value=8.5 unit=V
